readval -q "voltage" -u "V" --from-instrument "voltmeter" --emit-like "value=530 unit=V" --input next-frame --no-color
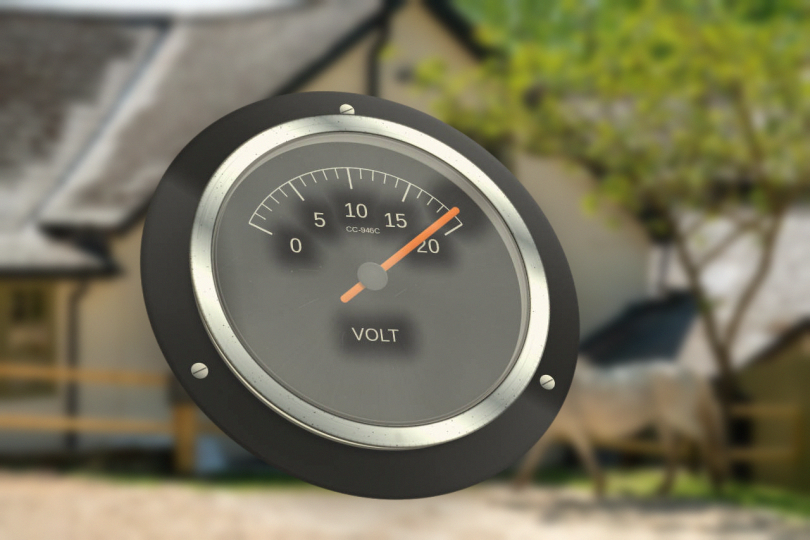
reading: value=19 unit=V
